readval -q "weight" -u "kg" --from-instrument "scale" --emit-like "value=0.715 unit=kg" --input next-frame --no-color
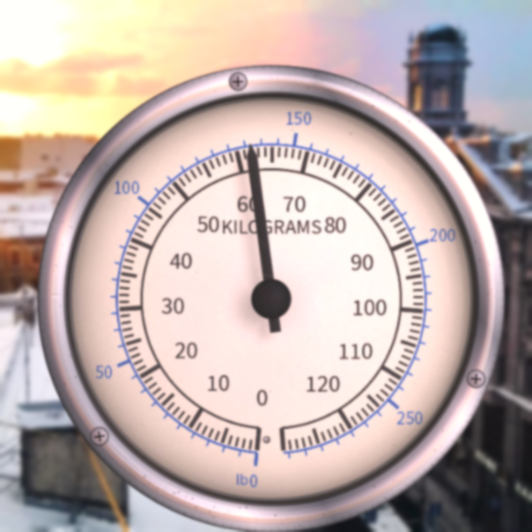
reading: value=62 unit=kg
